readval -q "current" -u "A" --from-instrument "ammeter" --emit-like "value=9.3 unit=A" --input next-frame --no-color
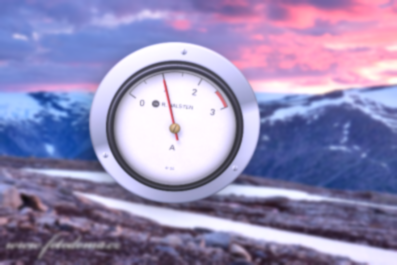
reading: value=1 unit=A
